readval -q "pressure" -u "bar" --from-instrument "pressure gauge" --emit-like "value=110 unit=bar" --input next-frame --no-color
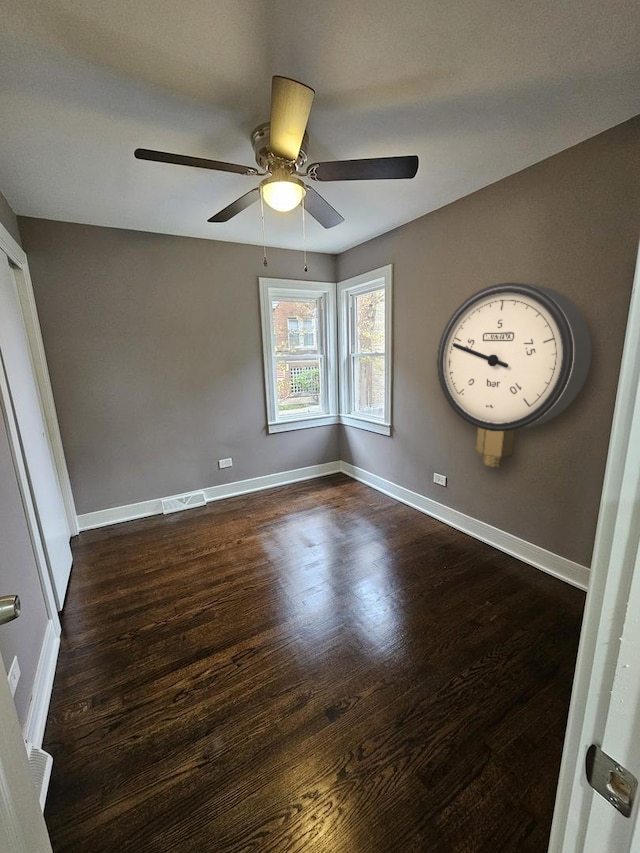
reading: value=2.25 unit=bar
